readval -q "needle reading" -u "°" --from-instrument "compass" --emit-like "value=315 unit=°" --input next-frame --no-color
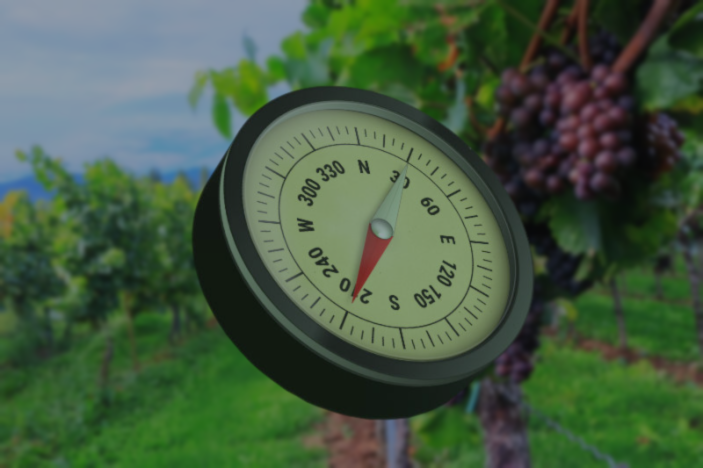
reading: value=210 unit=°
